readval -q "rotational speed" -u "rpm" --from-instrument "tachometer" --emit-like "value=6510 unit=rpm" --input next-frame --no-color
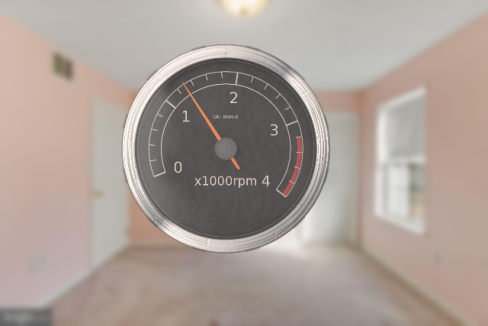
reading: value=1300 unit=rpm
